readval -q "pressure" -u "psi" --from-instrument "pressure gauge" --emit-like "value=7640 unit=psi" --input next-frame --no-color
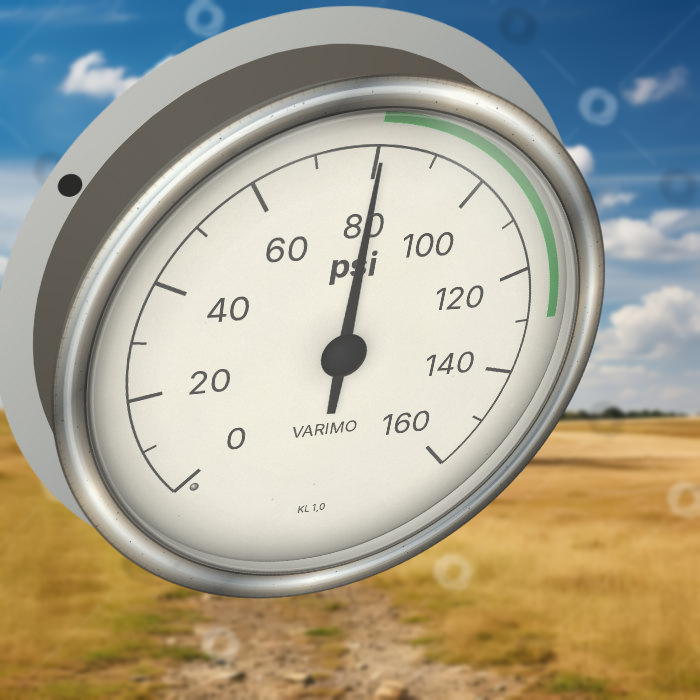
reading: value=80 unit=psi
